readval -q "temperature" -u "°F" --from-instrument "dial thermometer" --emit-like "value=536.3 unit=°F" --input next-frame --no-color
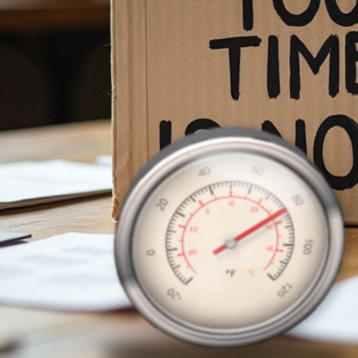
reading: value=80 unit=°F
